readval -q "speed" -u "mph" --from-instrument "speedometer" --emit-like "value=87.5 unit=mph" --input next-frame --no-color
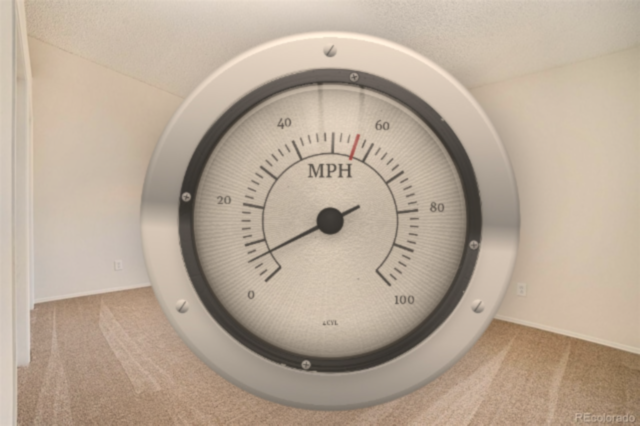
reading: value=6 unit=mph
